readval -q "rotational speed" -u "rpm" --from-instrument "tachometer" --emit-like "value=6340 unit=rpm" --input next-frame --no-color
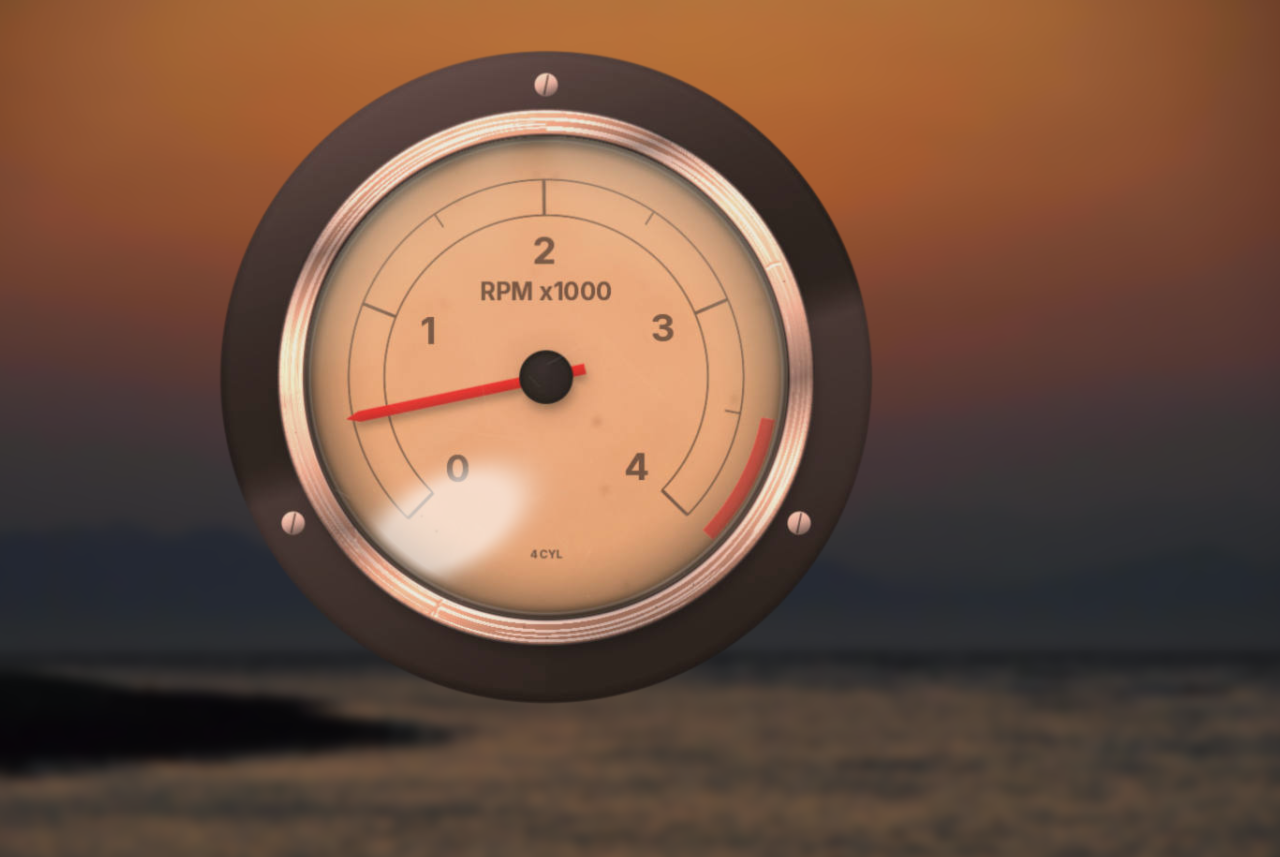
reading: value=500 unit=rpm
